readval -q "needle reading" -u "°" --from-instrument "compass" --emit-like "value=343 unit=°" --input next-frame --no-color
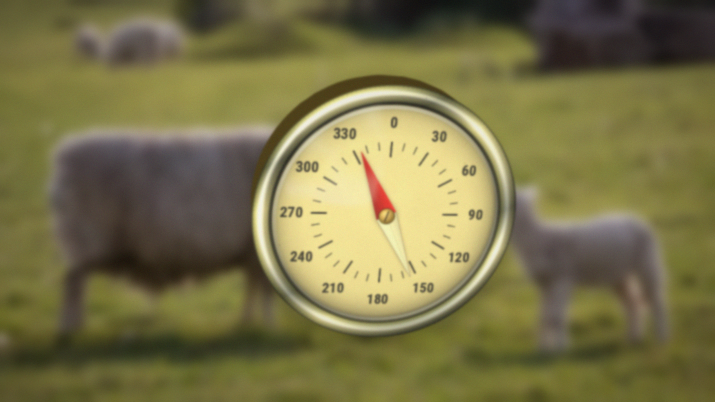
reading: value=335 unit=°
